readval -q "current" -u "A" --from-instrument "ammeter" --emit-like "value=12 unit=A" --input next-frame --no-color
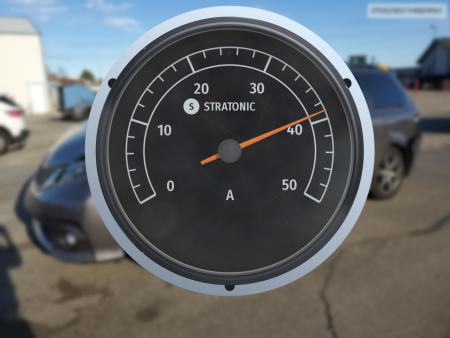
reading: value=39 unit=A
